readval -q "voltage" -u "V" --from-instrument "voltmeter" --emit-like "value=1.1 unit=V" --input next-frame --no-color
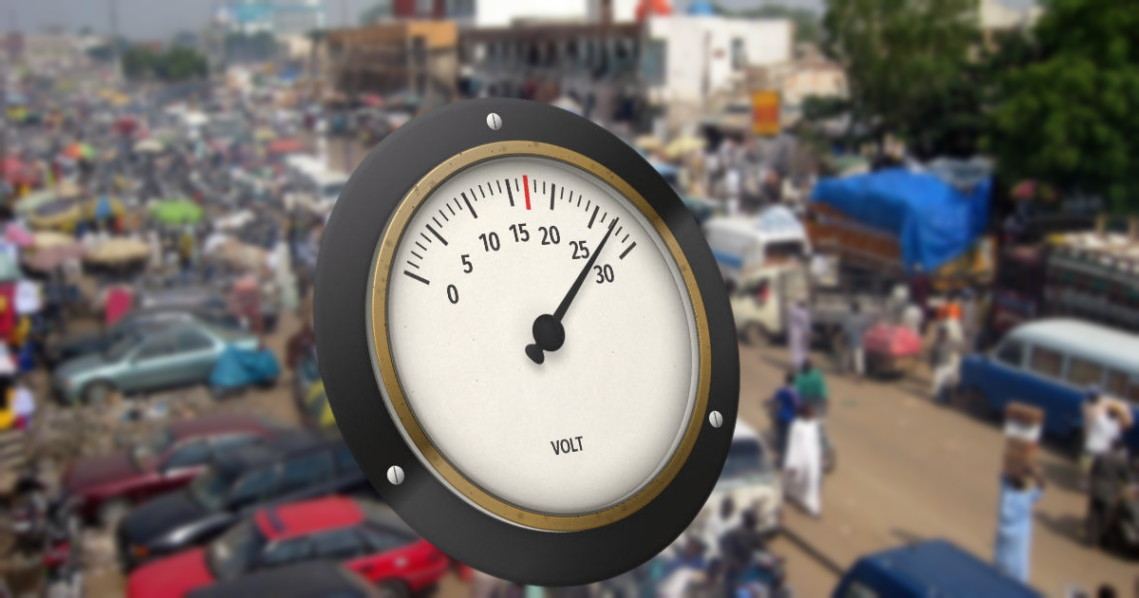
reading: value=27 unit=V
